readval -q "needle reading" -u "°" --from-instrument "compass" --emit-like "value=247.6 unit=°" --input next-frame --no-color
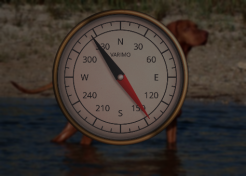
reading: value=145 unit=°
